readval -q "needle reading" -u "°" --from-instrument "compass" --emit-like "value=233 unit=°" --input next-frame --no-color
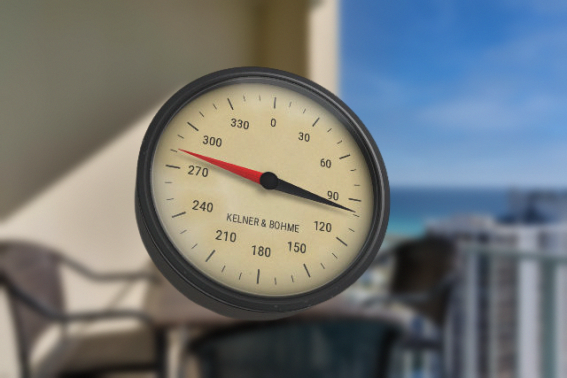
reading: value=280 unit=°
